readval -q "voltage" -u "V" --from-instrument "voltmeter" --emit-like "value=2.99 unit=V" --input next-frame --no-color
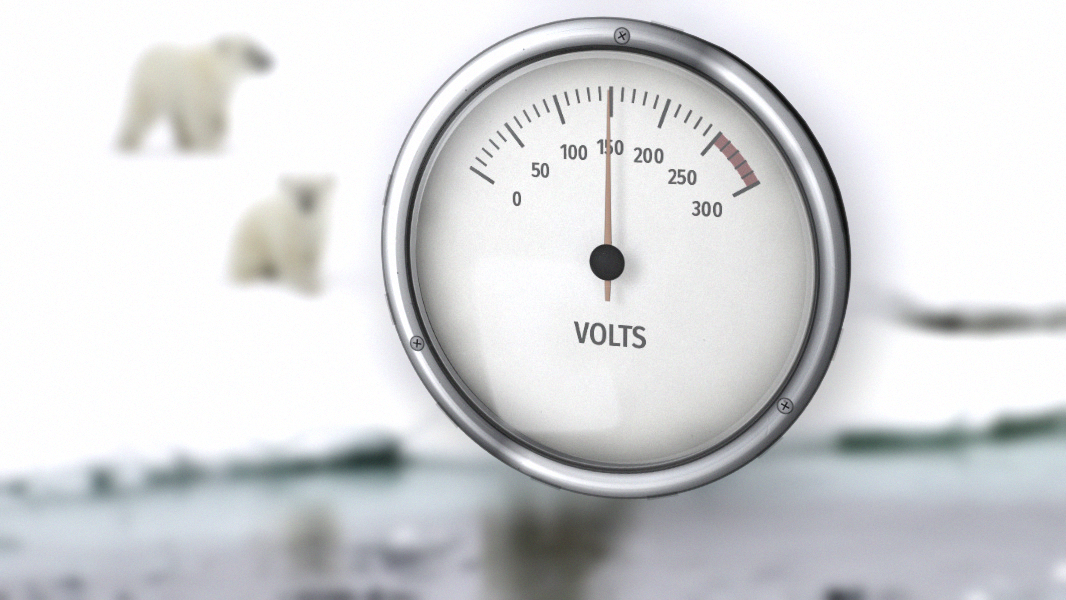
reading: value=150 unit=V
